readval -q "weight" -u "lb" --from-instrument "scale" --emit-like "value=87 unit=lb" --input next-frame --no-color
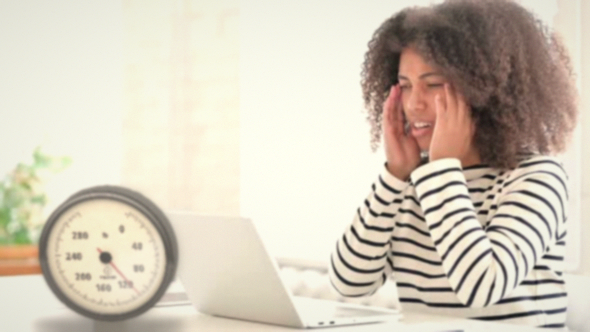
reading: value=110 unit=lb
